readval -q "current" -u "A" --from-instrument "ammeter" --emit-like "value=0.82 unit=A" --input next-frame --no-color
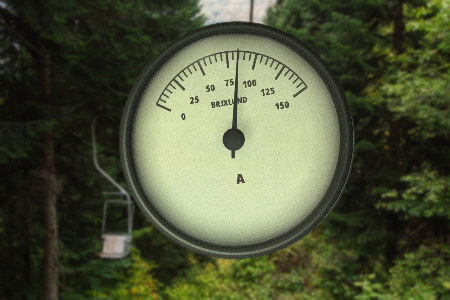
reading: value=85 unit=A
